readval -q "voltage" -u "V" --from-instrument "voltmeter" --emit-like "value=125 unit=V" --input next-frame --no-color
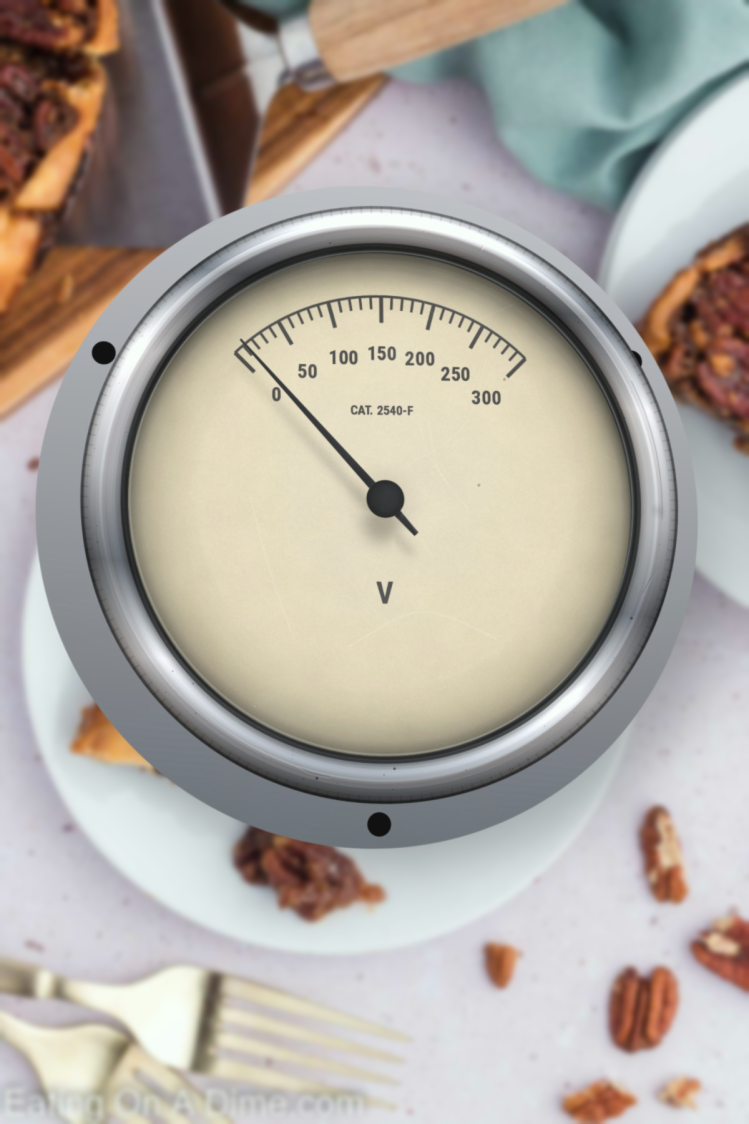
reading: value=10 unit=V
